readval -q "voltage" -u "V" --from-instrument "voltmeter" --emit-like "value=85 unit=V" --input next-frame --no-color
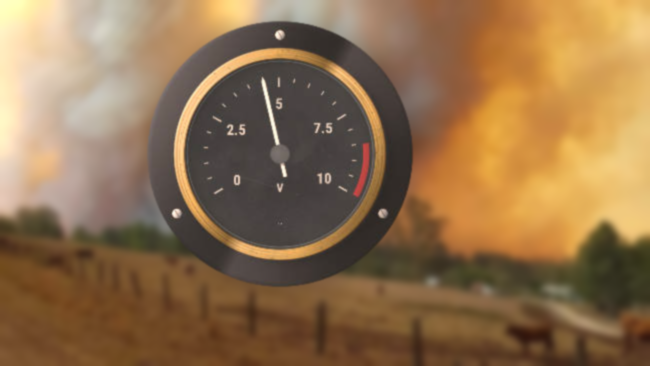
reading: value=4.5 unit=V
